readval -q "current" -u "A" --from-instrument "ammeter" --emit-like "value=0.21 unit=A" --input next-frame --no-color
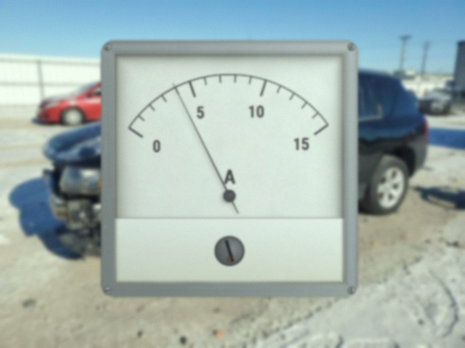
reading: value=4 unit=A
